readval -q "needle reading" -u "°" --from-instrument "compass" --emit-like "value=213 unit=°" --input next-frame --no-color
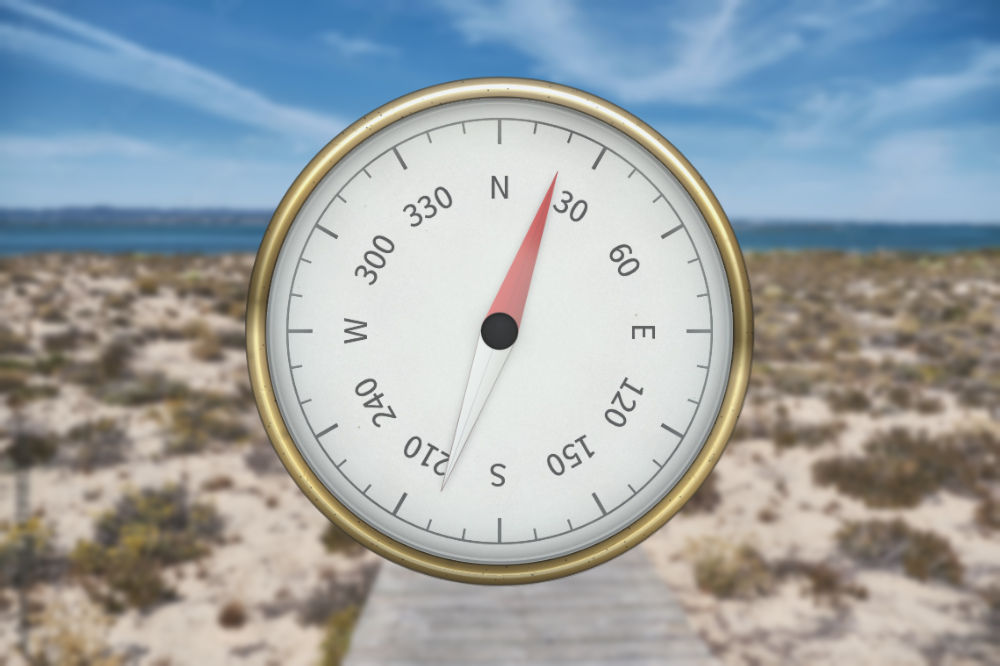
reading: value=20 unit=°
